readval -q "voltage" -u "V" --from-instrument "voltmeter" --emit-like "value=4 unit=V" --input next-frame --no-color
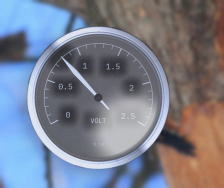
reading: value=0.8 unit=V
